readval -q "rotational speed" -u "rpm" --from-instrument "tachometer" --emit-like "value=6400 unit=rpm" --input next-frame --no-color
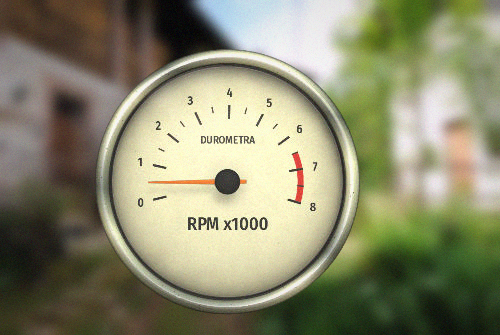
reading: value=500 unit=rpm
